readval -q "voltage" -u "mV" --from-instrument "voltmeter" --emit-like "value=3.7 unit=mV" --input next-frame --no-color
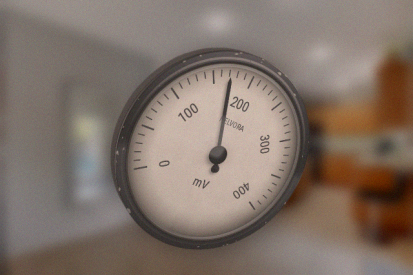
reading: value=170 unit=mV
